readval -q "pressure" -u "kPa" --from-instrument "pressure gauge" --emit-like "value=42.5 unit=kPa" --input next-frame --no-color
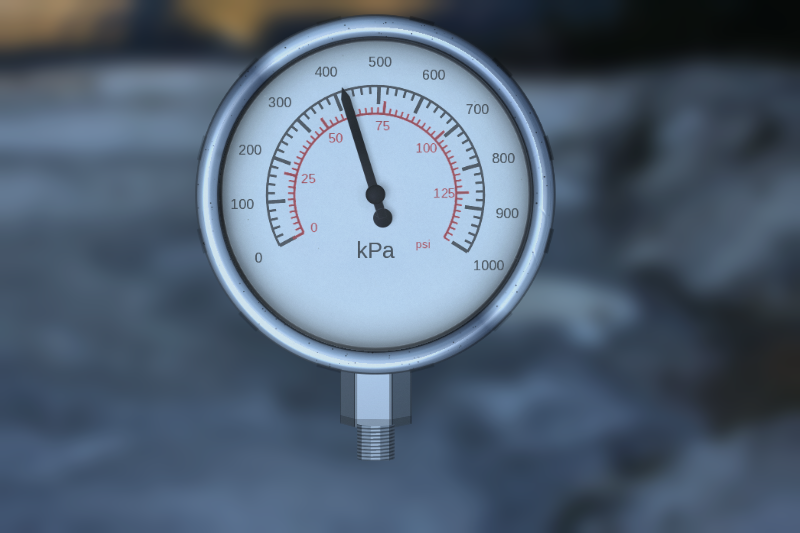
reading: value=420 unit=kPa
